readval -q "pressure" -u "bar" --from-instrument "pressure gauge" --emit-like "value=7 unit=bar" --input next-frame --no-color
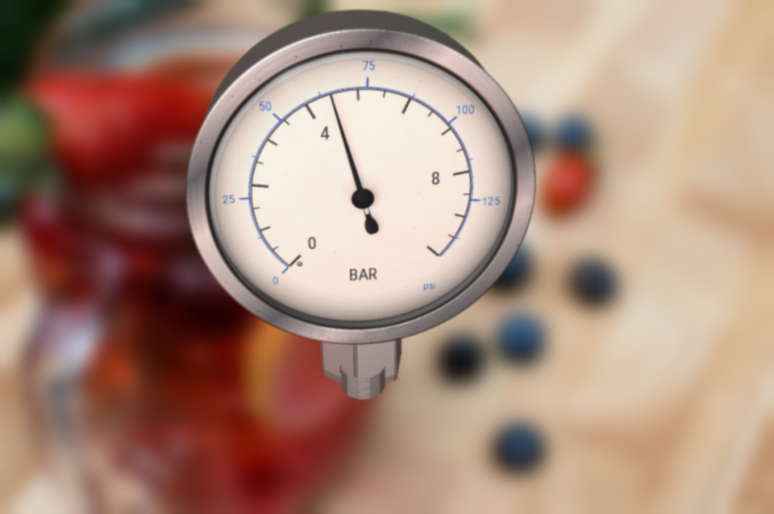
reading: value=4.5 unit=bar
